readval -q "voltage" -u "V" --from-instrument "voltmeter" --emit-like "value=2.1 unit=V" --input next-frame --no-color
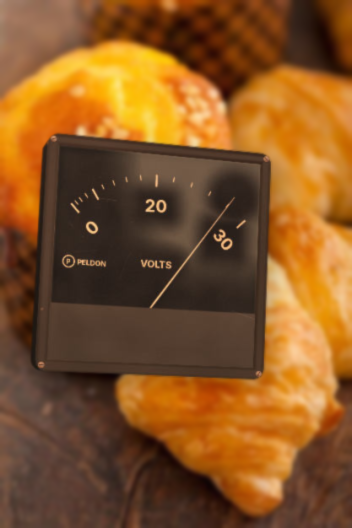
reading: value=28 unit=V
